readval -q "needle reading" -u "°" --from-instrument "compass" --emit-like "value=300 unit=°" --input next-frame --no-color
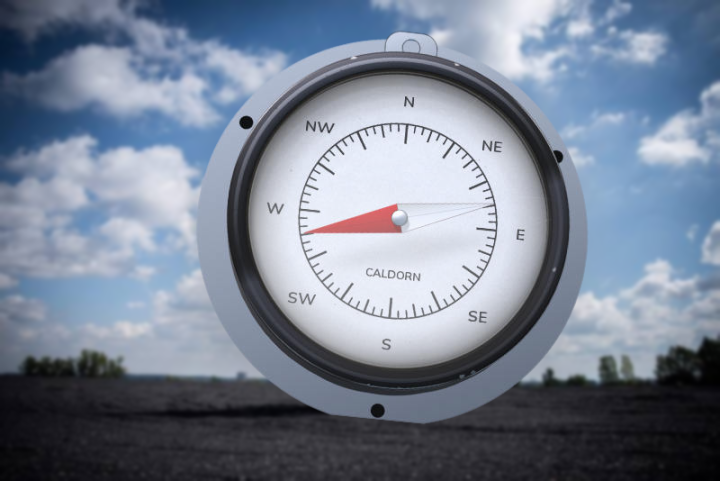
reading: value=255 unit=°
